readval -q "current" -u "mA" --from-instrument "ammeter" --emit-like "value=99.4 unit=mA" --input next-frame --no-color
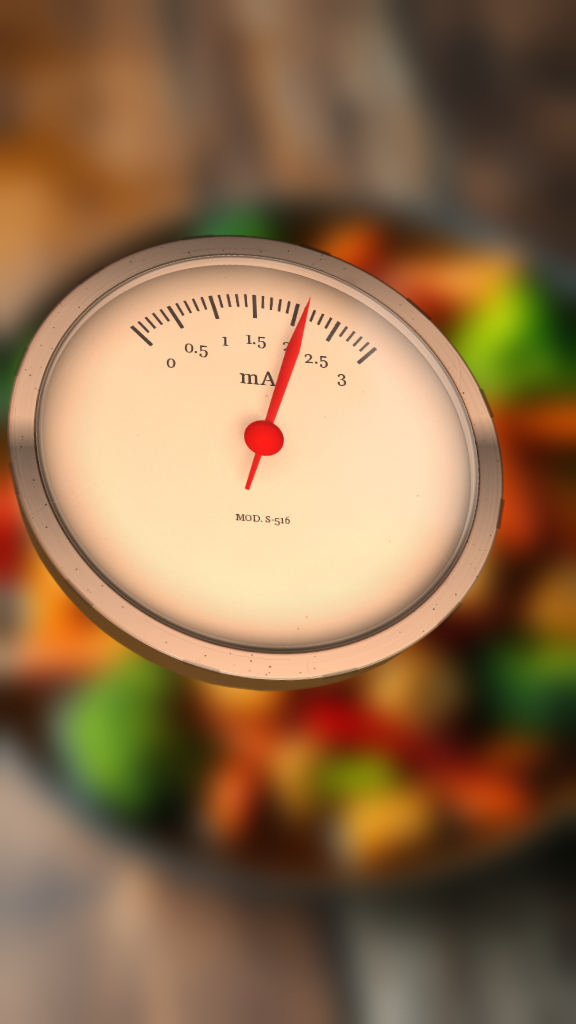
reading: value=2.1 unit=mA
